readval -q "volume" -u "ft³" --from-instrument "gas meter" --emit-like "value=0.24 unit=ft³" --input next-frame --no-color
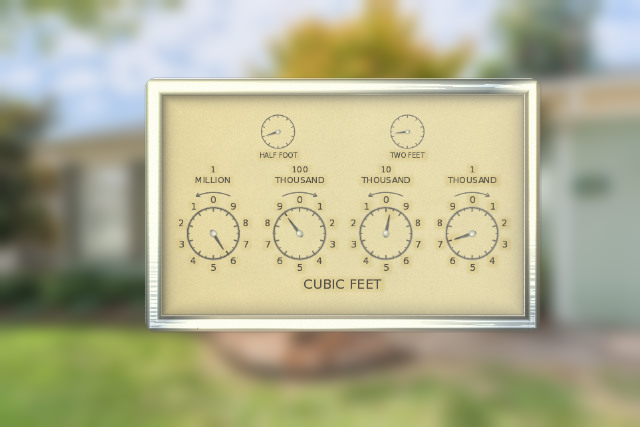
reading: value=589700 unit=ft³
